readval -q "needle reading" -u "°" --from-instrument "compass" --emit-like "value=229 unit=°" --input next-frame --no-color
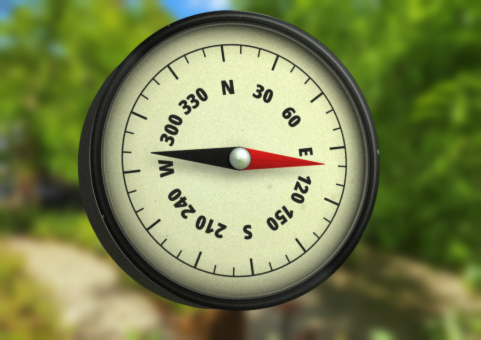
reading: value=100 unit=°
